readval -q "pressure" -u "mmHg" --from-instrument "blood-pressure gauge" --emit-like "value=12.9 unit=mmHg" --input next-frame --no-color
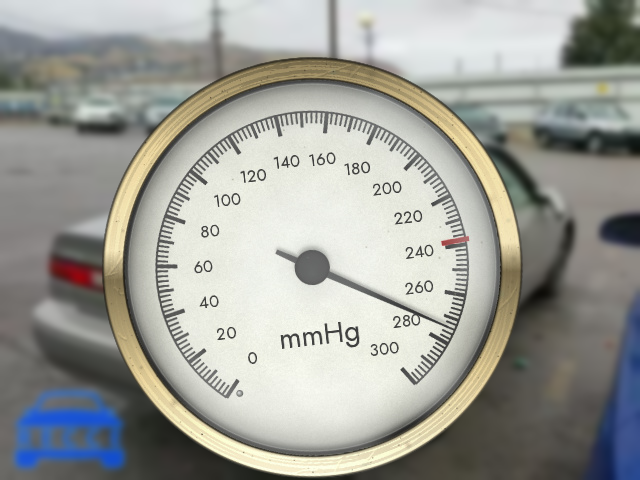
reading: value=274 unit=mmHg
